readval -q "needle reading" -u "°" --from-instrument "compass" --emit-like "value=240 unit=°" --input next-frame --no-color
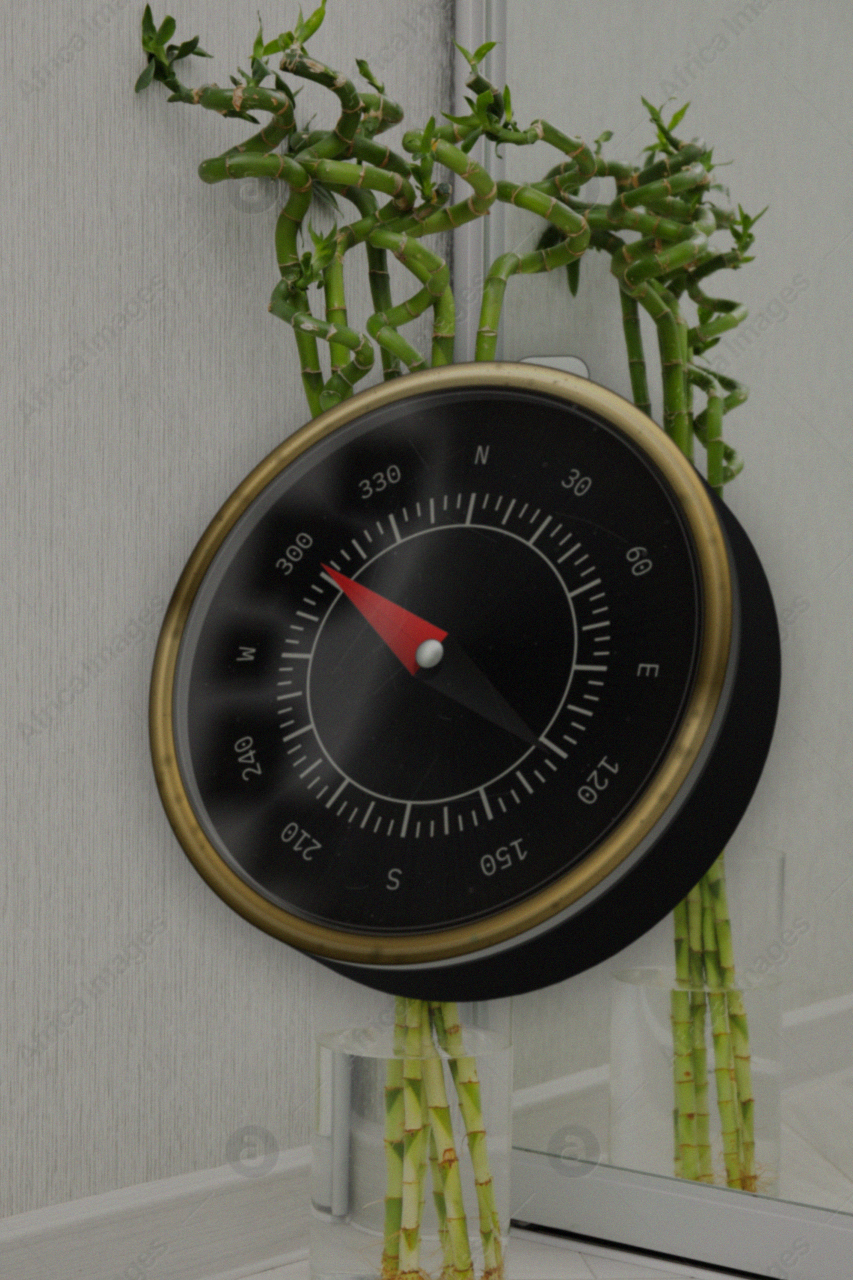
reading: value=302.5 unit=°
